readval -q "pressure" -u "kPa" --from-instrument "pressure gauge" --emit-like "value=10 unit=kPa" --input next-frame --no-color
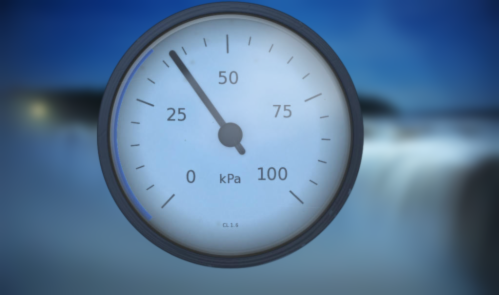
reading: value=37.5 unit=kPa
